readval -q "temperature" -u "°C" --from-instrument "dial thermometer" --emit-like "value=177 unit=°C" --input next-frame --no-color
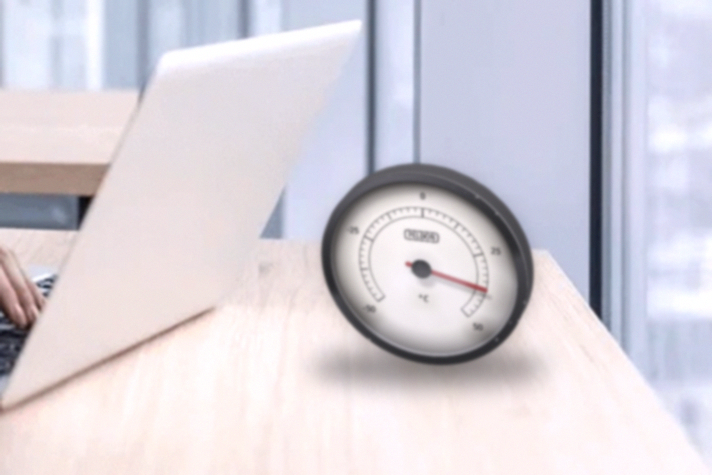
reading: value=37.5 unit=°C
